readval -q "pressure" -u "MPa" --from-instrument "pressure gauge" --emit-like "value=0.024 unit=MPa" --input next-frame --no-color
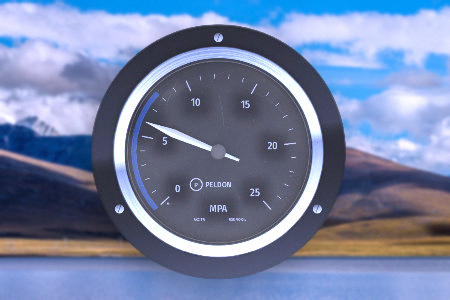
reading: value=6 unit=MPa
